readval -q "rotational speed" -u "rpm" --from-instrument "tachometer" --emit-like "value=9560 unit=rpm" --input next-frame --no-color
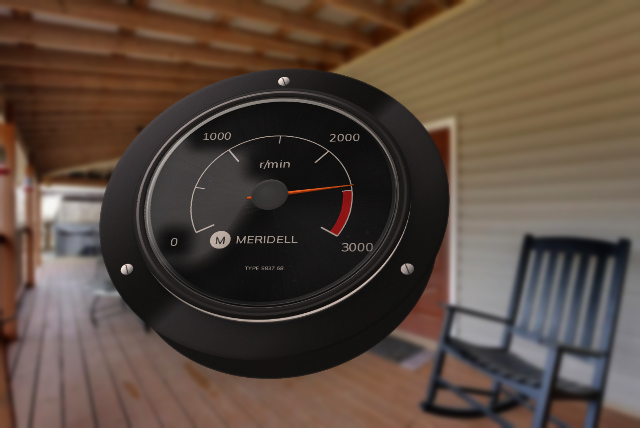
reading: value=2500 unit=rpm
